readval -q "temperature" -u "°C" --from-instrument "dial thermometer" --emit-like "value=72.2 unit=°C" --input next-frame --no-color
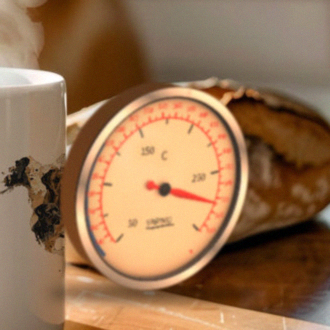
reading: value=275 unit=°C
